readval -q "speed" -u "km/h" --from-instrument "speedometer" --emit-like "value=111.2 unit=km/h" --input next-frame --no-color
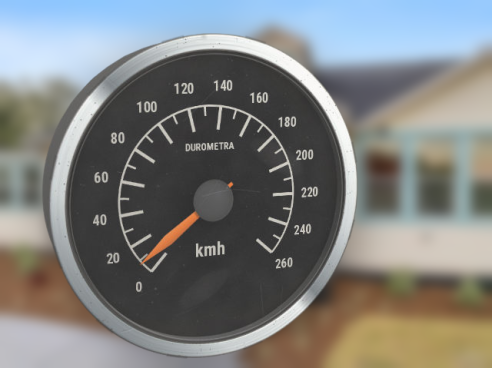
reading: value=10 unit=km/h
